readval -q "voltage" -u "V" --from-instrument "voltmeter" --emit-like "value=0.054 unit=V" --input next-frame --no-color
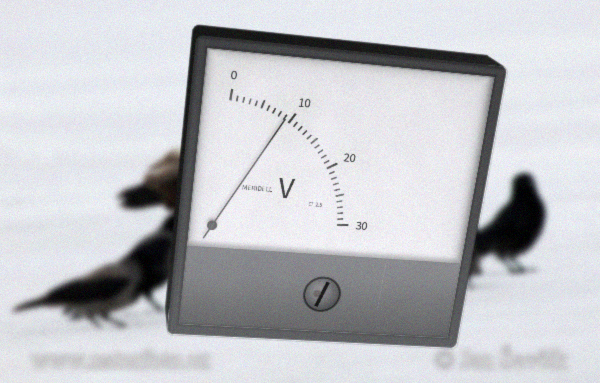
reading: value=9 unit=V
